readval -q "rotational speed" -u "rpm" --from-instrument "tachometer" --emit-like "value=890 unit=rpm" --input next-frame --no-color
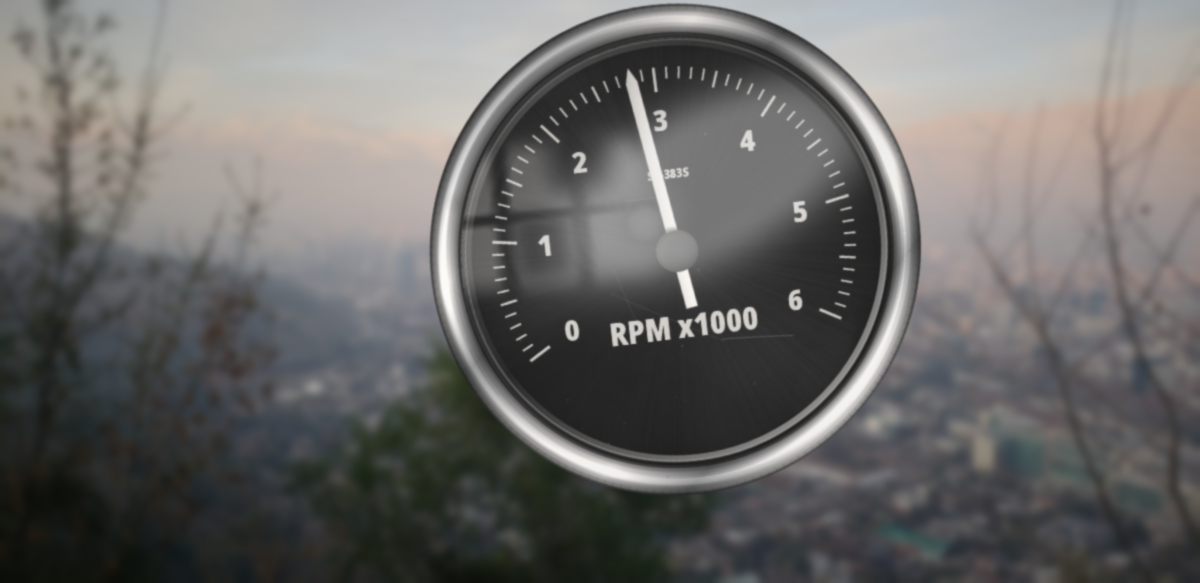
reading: value=2800 unit=rpm
